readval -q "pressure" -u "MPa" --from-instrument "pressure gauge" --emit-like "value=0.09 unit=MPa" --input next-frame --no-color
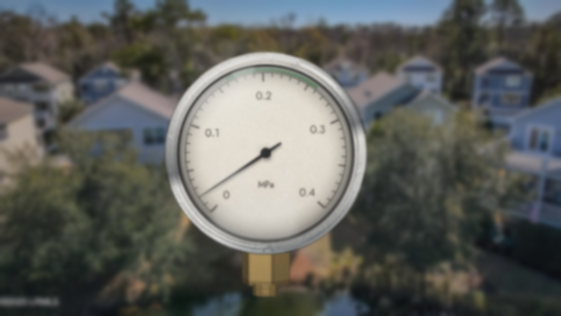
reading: value=0.02 unit=MPa
